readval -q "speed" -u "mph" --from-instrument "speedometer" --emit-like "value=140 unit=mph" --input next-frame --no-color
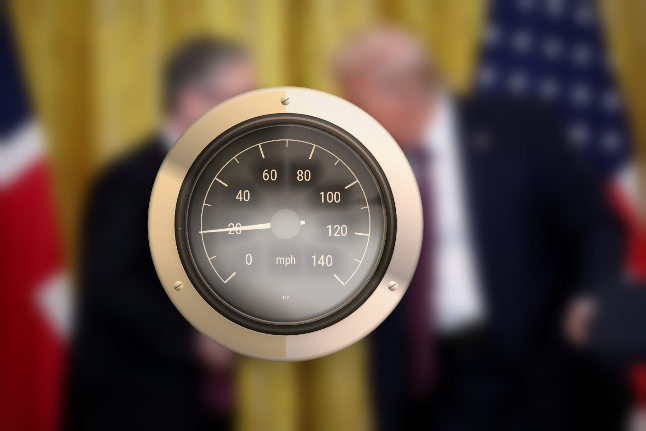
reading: value=20 unit=mph
